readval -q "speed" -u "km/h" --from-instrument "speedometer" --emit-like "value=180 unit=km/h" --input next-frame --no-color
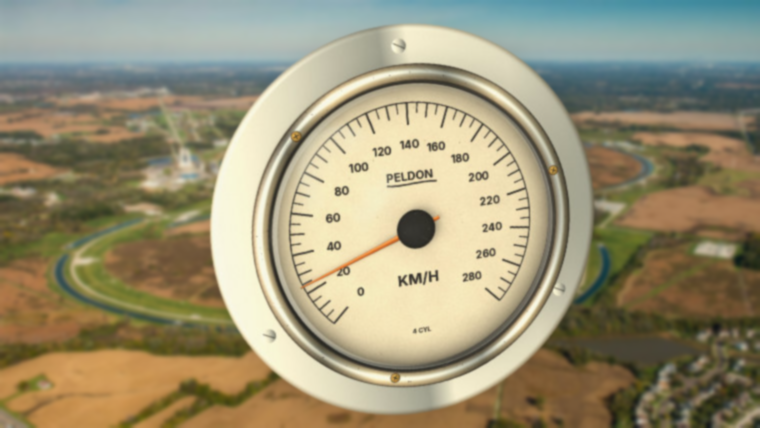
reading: value=25 unit=km/h
